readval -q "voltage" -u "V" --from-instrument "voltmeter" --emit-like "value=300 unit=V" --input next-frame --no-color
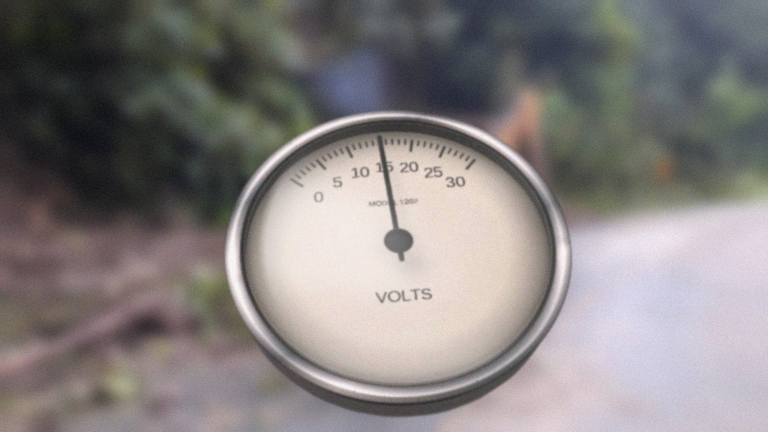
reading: value=15 unit=V
